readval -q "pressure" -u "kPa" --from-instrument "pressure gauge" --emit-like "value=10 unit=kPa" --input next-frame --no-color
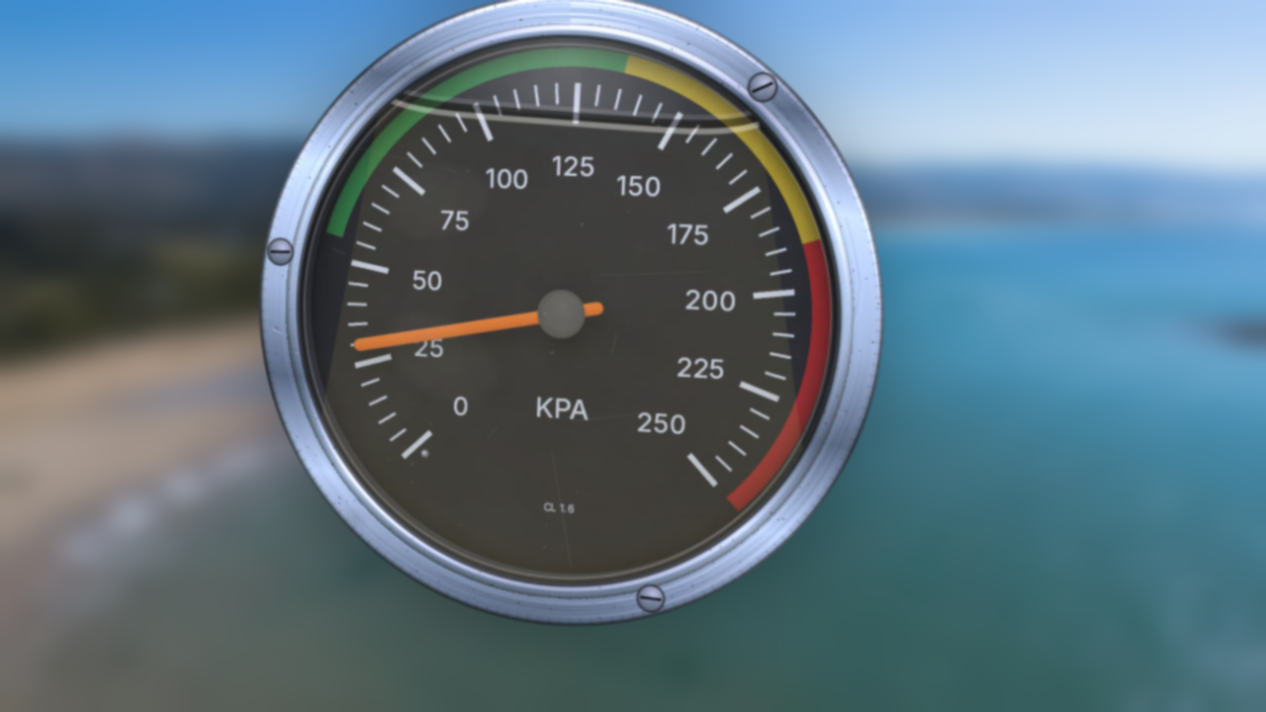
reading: value=30 unit=kPa
